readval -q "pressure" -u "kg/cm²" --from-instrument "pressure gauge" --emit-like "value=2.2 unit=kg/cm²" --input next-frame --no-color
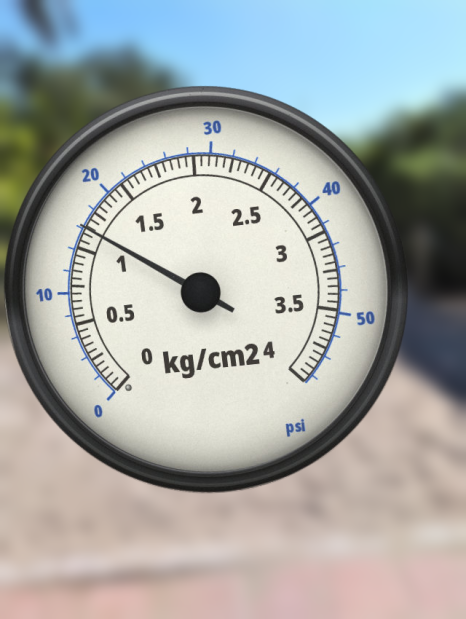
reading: value=1.15 unit=kg/cm²
